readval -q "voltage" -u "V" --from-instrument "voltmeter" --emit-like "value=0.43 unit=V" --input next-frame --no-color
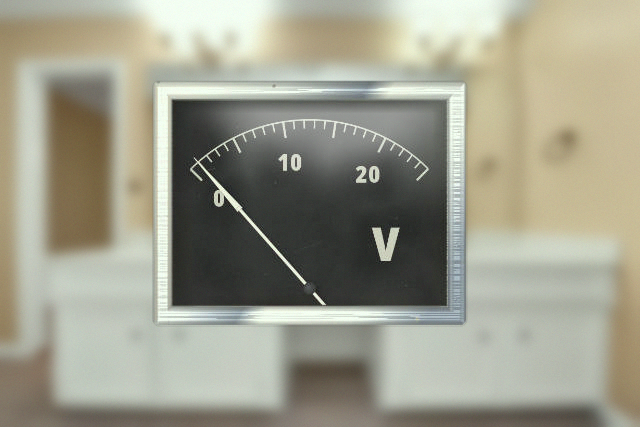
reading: value=1 unit=V
